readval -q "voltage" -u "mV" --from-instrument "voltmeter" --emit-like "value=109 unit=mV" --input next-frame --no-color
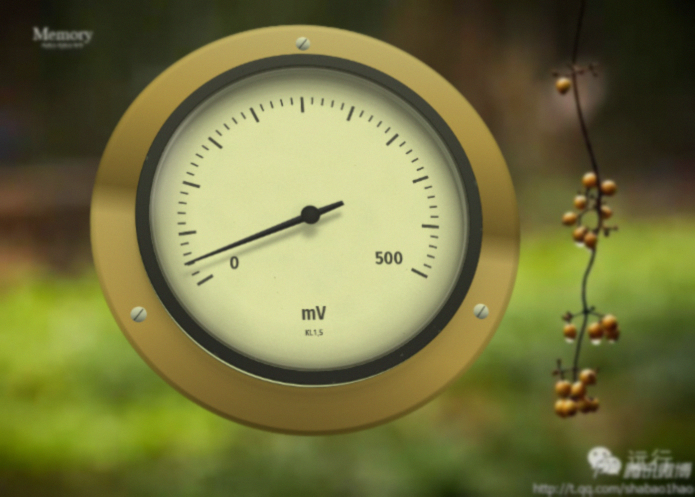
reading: value=20 unit=mV
